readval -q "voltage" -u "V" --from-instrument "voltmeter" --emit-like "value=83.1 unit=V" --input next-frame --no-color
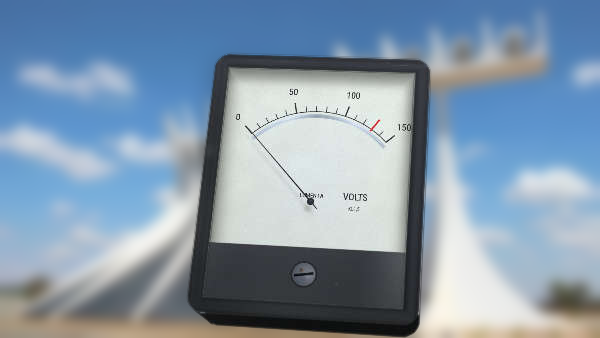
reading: value=0 unit=V
